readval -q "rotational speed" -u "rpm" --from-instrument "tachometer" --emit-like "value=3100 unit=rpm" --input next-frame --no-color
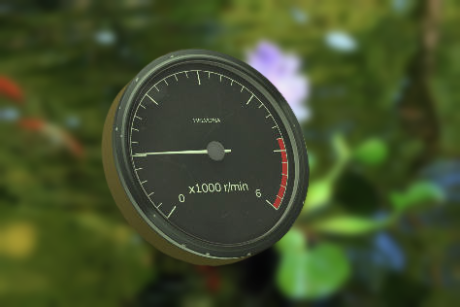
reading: value=1000 unit=rpm
